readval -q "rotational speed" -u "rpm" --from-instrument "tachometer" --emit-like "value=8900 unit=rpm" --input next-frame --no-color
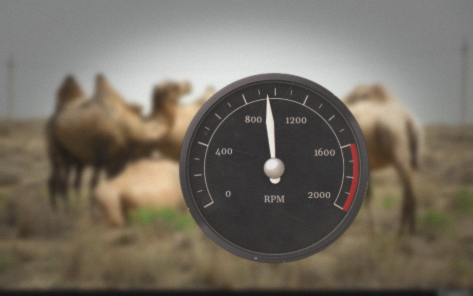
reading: value=950 unit=rpm
